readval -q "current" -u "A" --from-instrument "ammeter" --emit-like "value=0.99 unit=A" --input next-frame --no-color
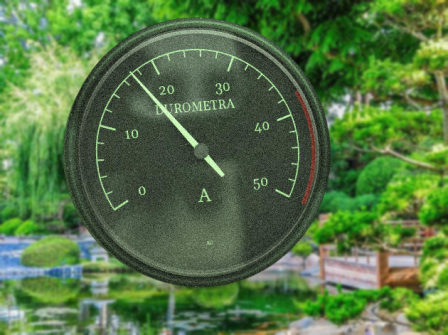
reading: value=17 unit=A
